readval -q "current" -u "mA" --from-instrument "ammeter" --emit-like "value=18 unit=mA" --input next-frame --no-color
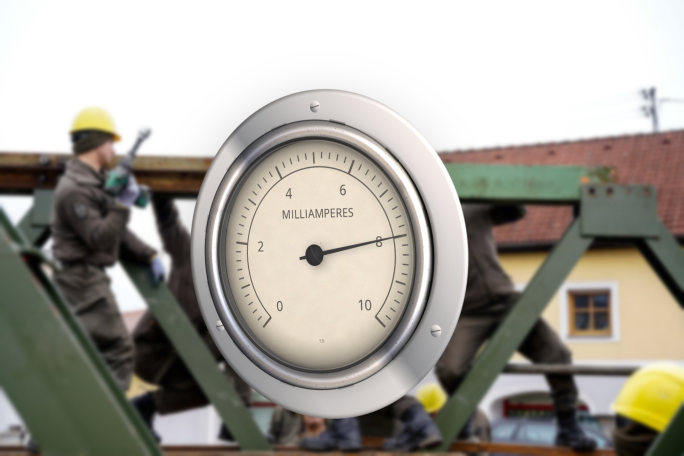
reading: value=8 unit=mA
